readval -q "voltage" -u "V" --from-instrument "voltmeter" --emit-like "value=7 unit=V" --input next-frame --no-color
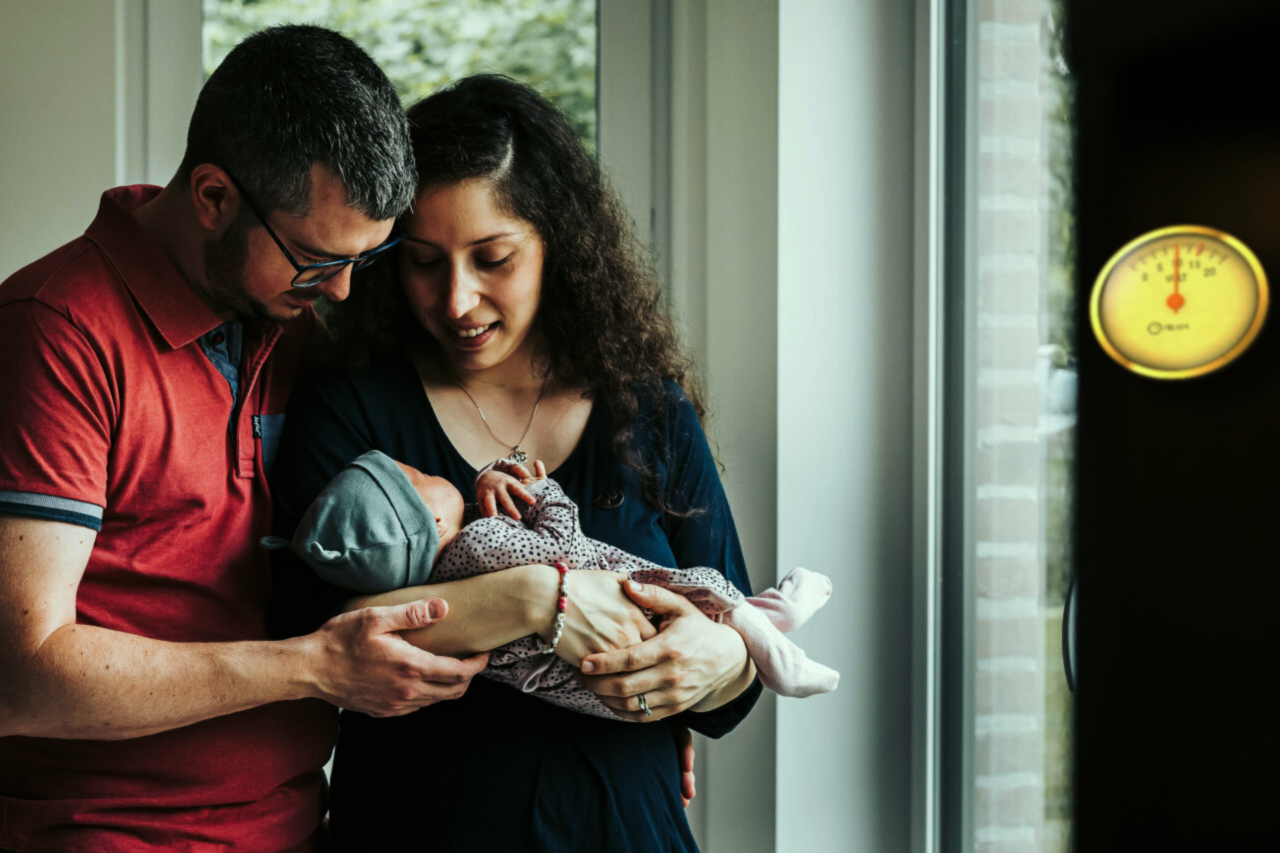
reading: value=10 unit=V
